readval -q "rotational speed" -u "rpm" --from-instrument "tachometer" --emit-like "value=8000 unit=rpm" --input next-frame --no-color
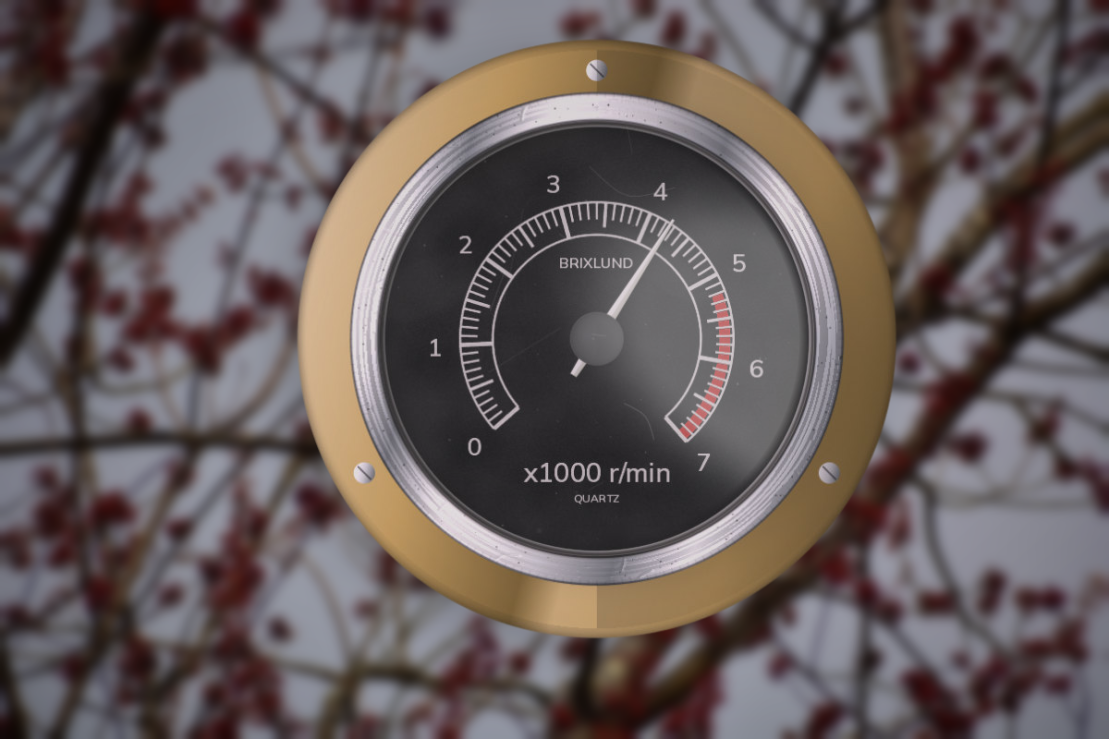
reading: value=4250 unit=rpm
